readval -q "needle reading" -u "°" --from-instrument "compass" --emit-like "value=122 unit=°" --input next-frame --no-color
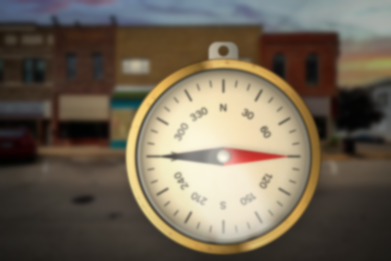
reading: value=90 unit=°
